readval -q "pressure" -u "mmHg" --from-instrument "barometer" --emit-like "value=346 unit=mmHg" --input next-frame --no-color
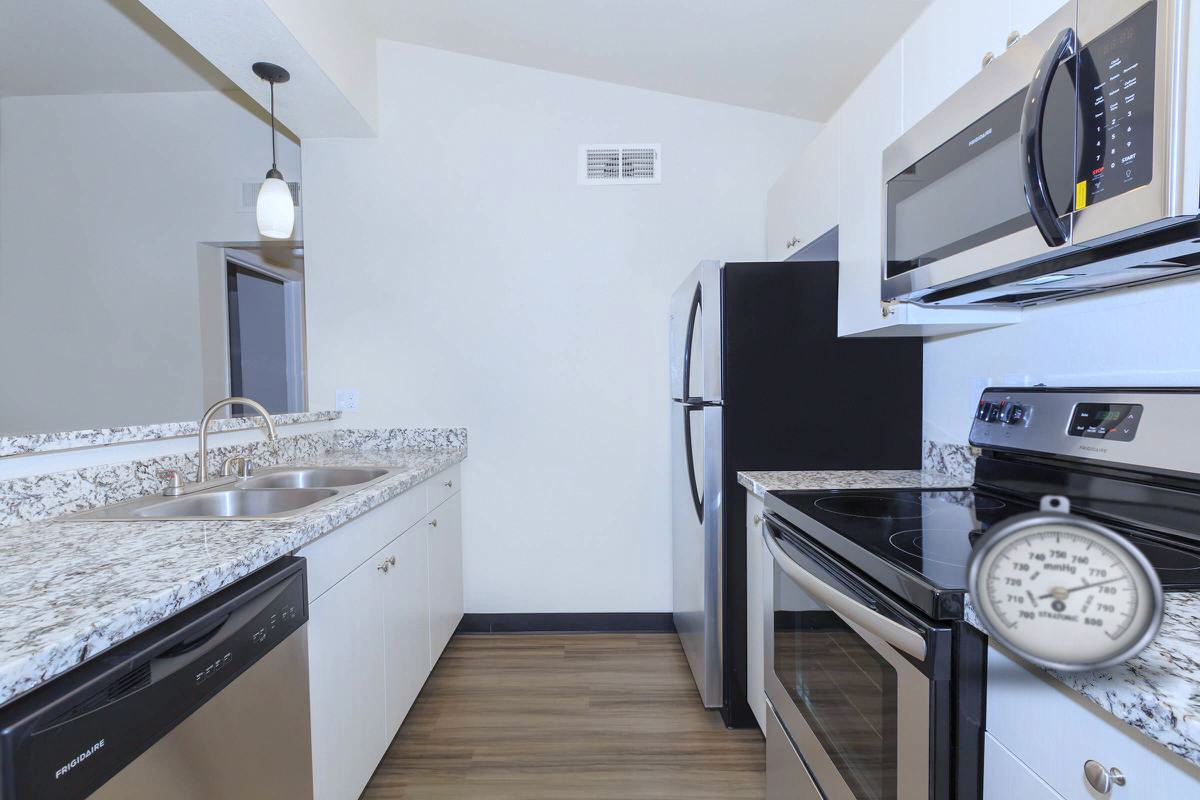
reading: value=775 unit=mmHg
